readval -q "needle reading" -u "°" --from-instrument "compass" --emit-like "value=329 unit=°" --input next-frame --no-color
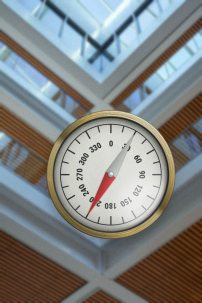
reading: value=210 unit=°
